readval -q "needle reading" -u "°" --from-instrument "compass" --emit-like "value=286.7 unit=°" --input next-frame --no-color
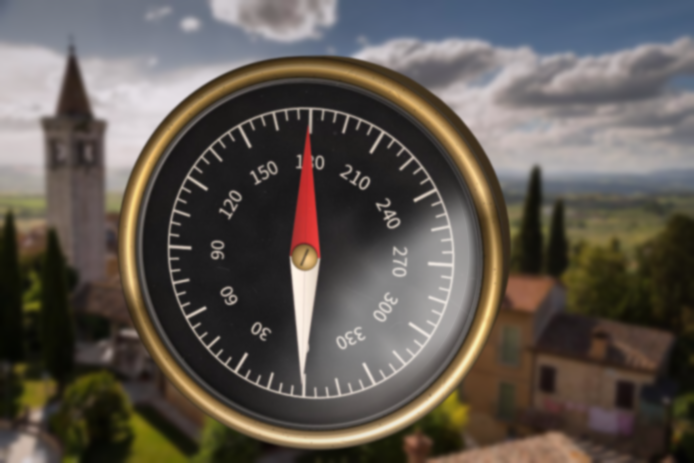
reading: value=180 unit=°
